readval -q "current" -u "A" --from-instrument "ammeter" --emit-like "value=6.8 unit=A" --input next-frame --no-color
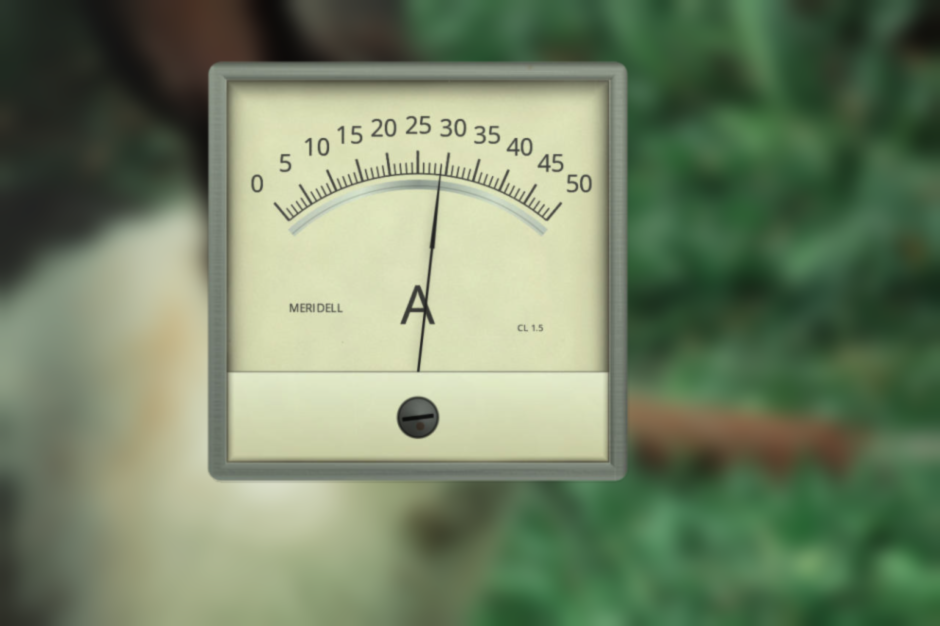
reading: value=29 unit=A
